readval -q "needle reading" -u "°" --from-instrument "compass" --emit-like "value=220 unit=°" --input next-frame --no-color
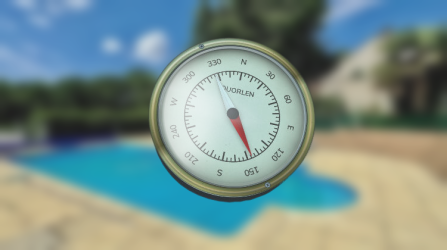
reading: value=145 unit=°
